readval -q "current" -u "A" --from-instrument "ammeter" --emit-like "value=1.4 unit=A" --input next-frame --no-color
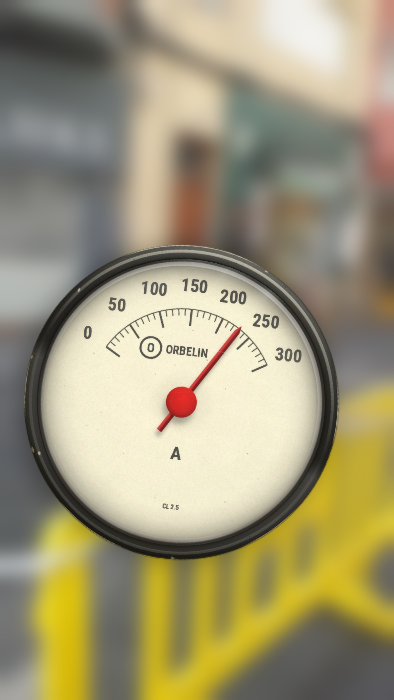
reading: value=230 unit=A
